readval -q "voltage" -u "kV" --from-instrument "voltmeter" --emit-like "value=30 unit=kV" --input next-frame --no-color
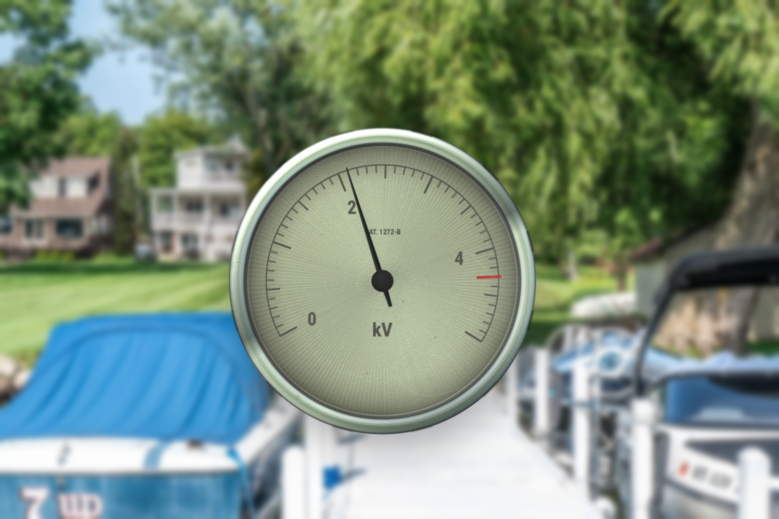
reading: value=2.1 unit=kV
